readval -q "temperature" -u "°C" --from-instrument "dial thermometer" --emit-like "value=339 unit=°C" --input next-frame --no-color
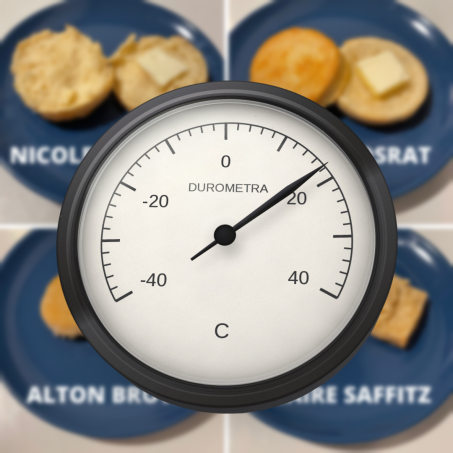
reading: value=18 unit=°C
